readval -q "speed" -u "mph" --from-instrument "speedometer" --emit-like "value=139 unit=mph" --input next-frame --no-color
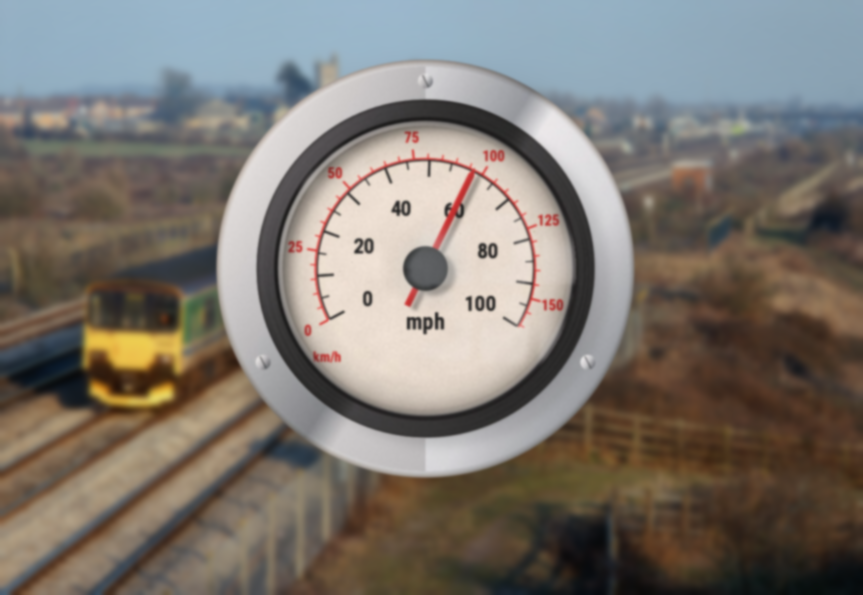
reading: value=60 unit=mph
